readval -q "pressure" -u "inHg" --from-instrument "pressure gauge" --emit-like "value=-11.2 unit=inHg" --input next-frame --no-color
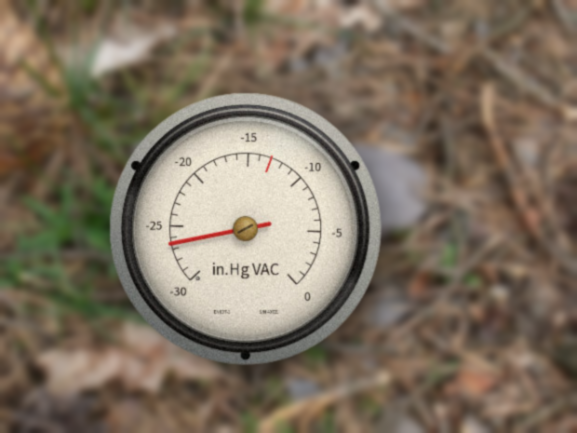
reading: value=-26.5 unit=inHg
